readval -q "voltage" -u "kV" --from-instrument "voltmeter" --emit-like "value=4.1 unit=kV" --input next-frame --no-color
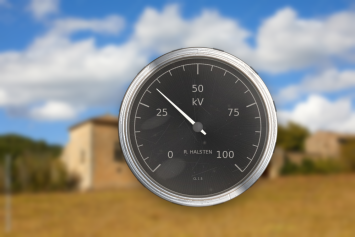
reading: value=32.5 unit=kV
